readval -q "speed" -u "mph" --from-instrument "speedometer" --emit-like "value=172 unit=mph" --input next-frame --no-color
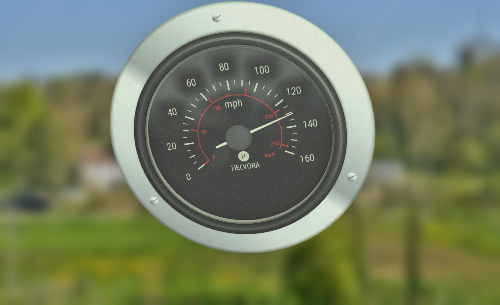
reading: value=130 unit=mph
